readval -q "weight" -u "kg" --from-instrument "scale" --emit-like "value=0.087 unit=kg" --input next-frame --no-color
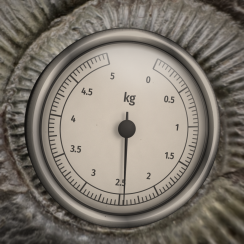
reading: value=2.45 unit=kg
